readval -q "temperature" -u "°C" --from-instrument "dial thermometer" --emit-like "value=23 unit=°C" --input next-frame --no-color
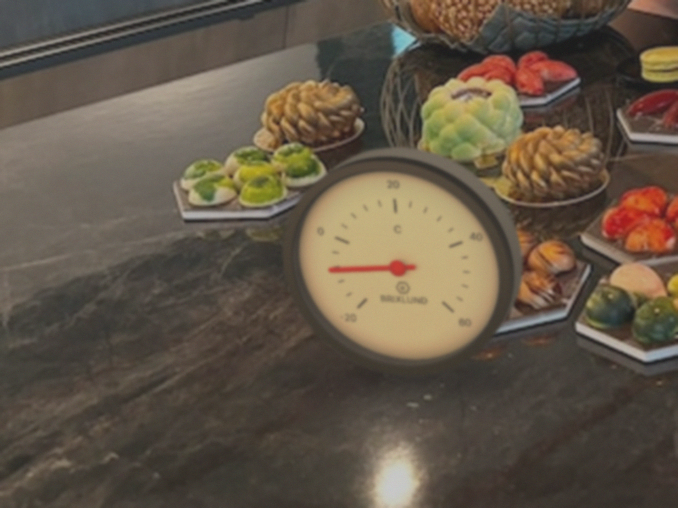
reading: value=-8 unit=°C
